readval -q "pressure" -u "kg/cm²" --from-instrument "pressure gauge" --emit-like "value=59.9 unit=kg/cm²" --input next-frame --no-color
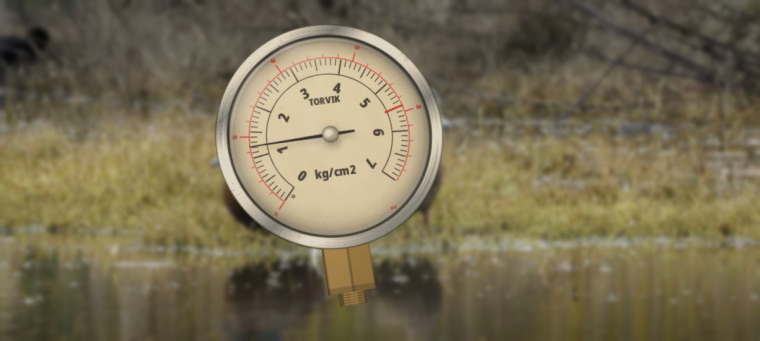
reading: value=1.2 unit=kg/cm²
